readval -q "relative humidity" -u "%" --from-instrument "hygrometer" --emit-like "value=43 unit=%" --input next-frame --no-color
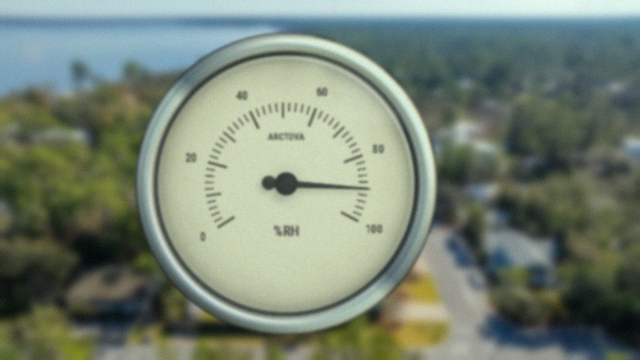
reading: value=90 unit=%
